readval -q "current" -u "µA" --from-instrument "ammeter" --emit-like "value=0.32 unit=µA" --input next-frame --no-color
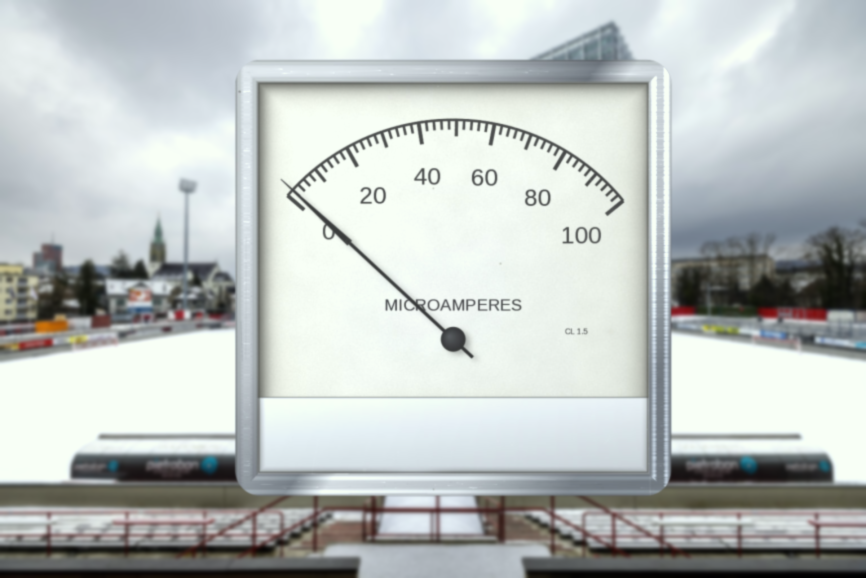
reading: value=2 unit=µA
